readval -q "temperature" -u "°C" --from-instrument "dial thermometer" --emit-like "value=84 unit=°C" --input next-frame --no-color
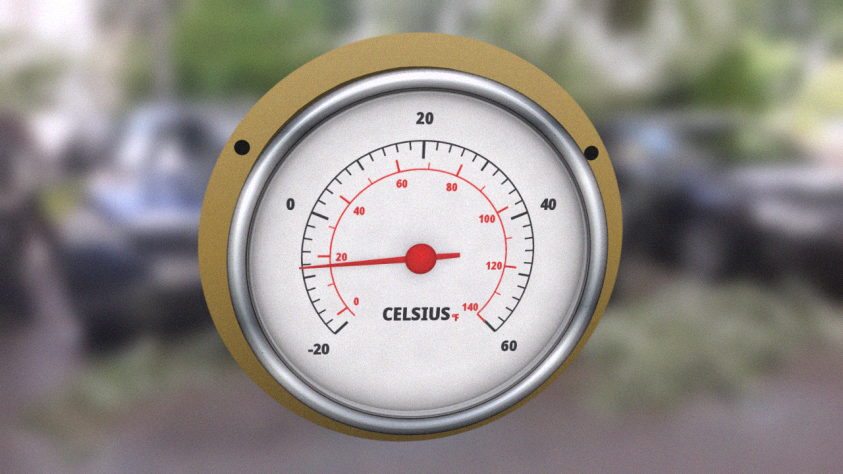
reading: value=-8 unit=°C
